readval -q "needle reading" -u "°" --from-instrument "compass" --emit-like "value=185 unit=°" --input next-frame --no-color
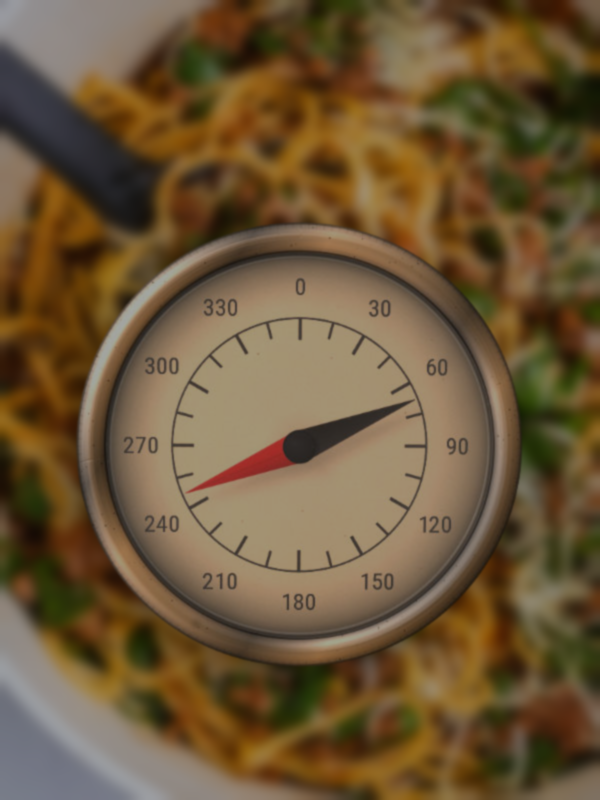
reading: value=247.5 unit=°
